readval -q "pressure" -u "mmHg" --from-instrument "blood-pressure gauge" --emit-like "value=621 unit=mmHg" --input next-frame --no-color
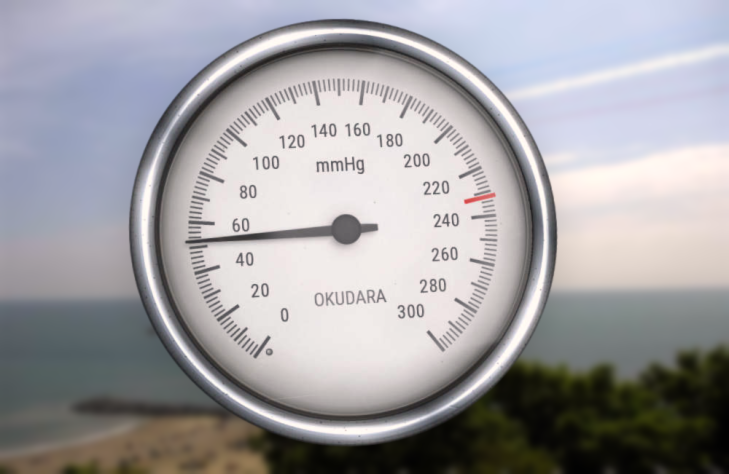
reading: value=52 unit=mmHg
